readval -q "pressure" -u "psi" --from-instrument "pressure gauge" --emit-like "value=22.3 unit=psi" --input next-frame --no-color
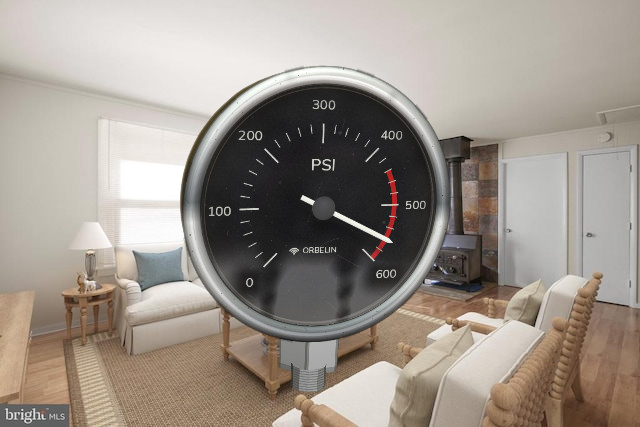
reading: value=560 unit=psi
